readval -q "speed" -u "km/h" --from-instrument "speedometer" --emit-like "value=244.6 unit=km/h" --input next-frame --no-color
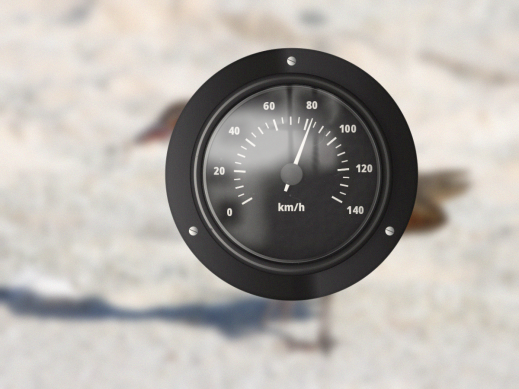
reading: value=82.5 unit=km/h
